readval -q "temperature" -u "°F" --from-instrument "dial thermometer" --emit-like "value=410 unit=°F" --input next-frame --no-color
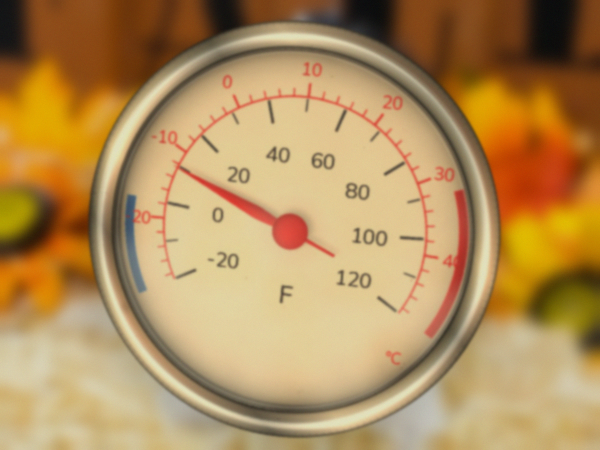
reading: value=10 unit=°F
